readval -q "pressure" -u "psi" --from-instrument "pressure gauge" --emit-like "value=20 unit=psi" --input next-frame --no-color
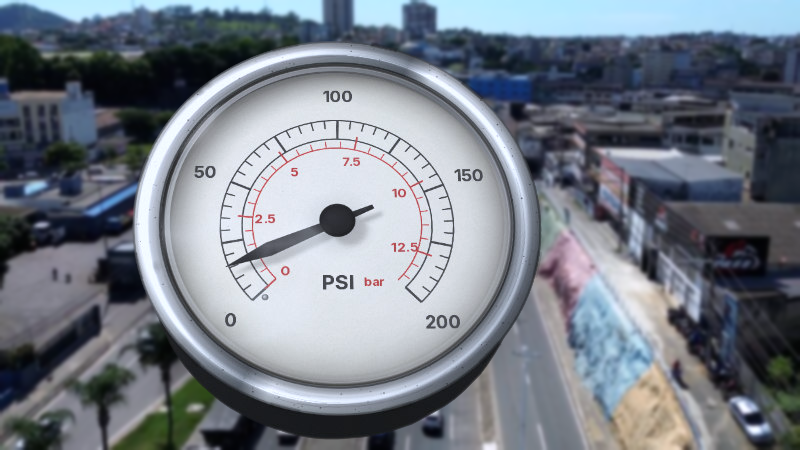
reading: value=15 unit=psi
